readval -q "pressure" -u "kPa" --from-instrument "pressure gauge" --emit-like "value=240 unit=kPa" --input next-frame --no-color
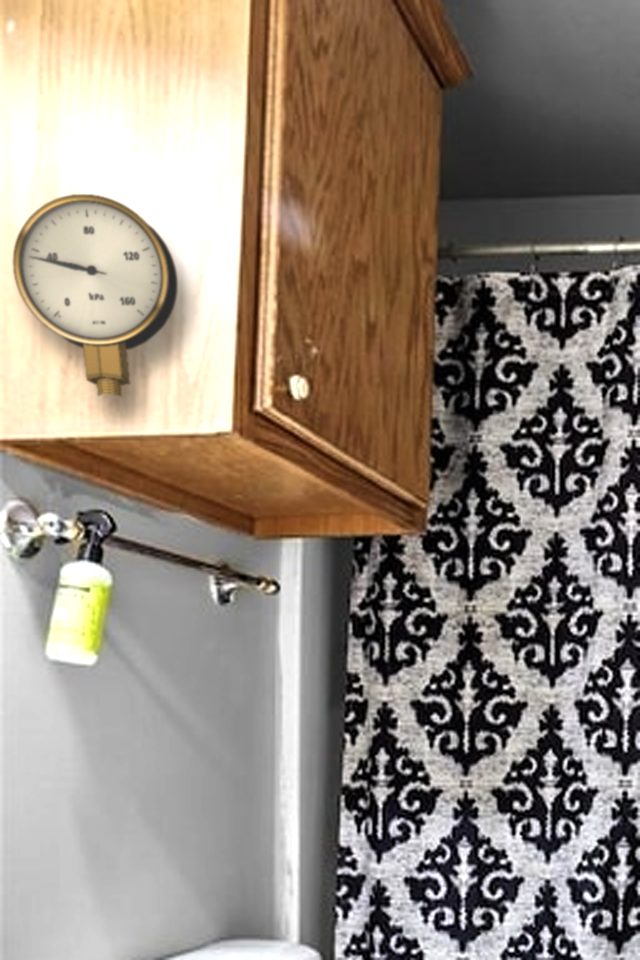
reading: value=35 unit=kPa
